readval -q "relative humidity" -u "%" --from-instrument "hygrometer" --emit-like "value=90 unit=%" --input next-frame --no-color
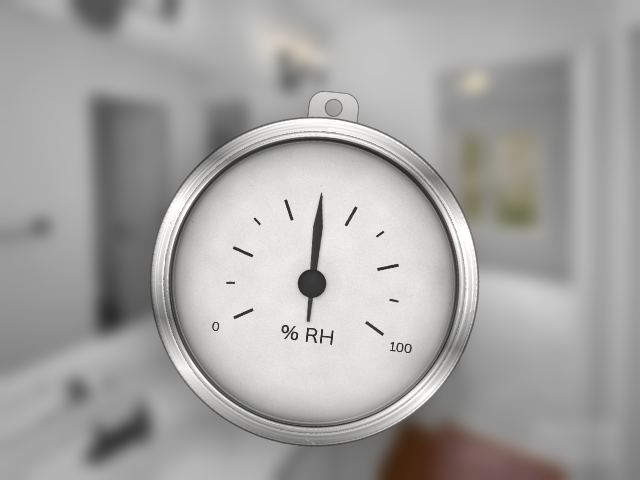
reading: value=50 unit=%
